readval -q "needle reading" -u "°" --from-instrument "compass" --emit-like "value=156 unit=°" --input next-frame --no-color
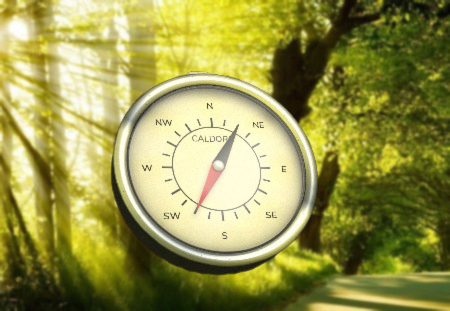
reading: value=210 unit=°
